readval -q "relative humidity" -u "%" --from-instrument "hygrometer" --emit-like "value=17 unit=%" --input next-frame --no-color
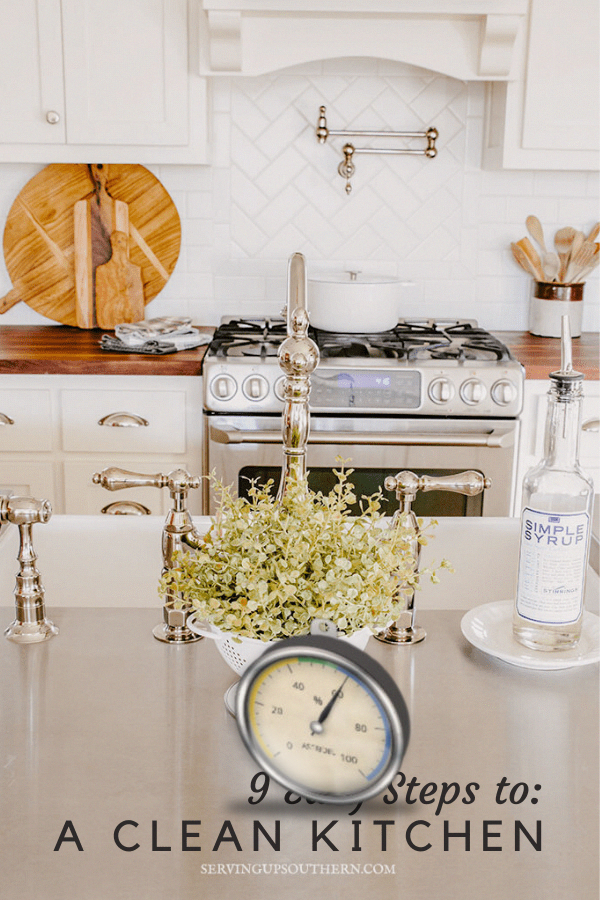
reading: value=60 unit=%
